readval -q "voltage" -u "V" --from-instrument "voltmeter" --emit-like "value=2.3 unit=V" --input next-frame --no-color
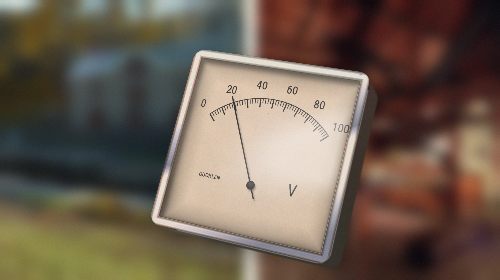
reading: value=20 unit=V
